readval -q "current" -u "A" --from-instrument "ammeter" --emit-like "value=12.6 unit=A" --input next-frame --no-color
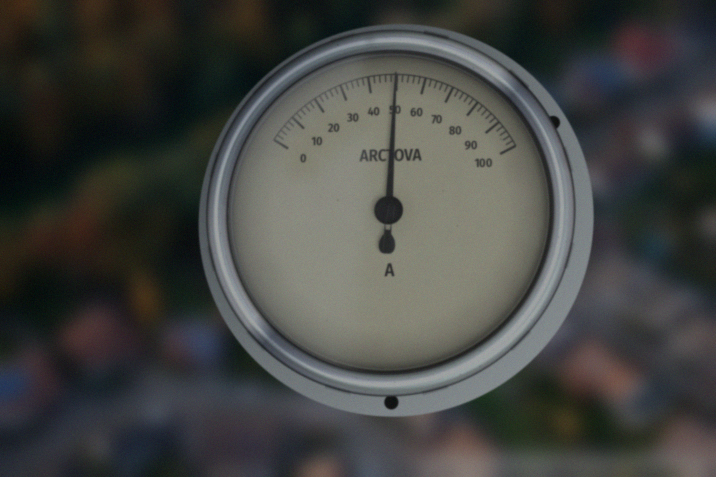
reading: value=50 unit=A
